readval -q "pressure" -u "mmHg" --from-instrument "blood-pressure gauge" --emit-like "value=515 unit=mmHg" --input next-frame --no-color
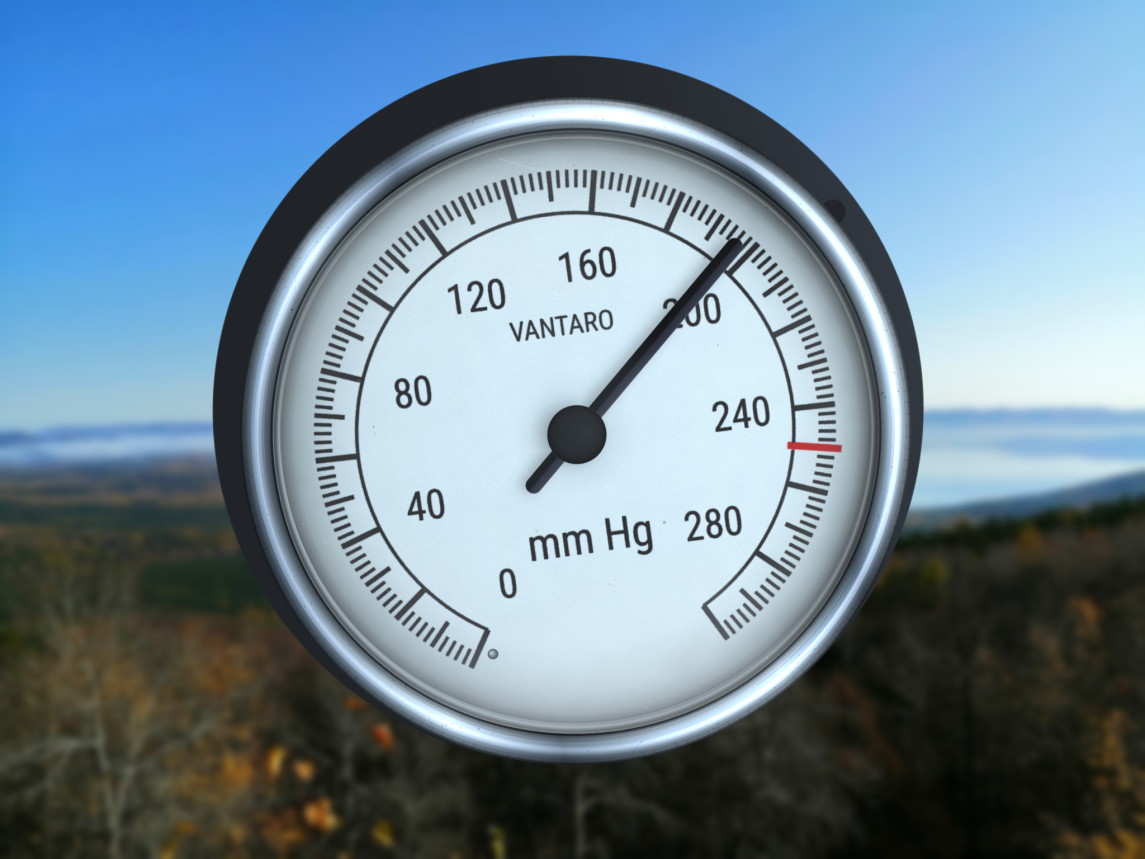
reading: value=196 unit=mmHg
